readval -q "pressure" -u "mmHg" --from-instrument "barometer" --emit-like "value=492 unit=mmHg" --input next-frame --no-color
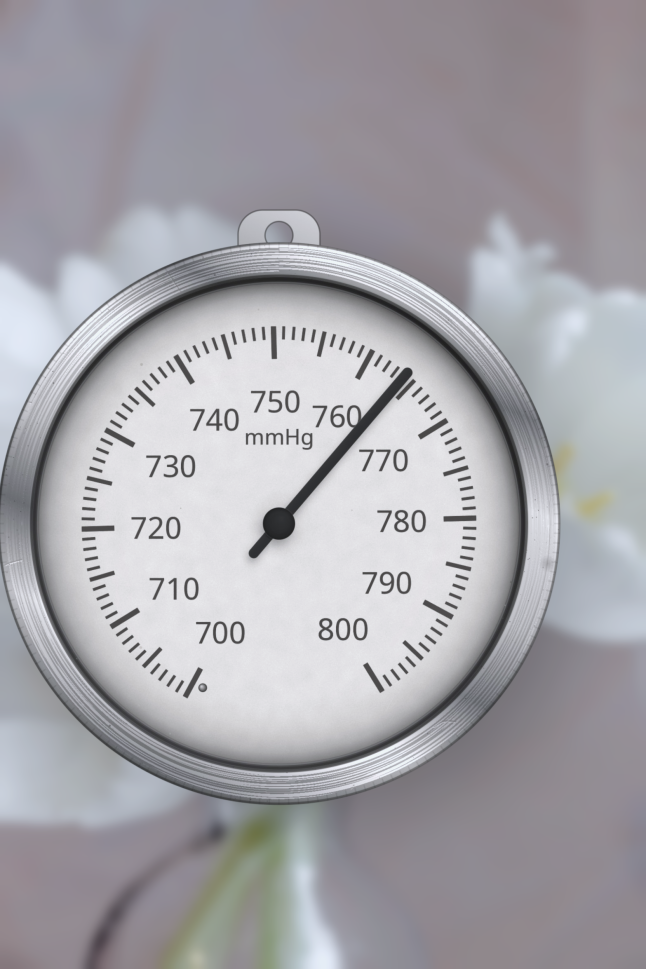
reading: value=764 unit=mmHg
